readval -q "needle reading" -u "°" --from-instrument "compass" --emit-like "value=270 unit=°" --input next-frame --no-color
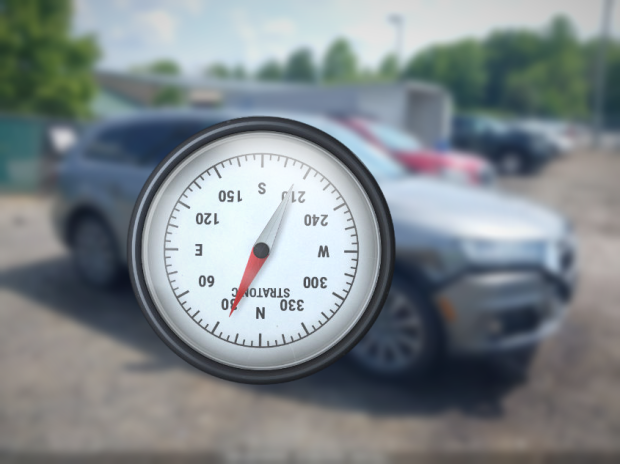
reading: value=25 unit=°
